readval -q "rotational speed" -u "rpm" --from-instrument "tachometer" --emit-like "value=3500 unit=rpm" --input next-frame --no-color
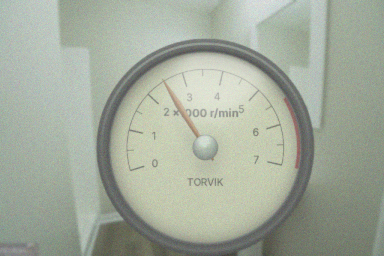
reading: value=2500 unit=rpm
